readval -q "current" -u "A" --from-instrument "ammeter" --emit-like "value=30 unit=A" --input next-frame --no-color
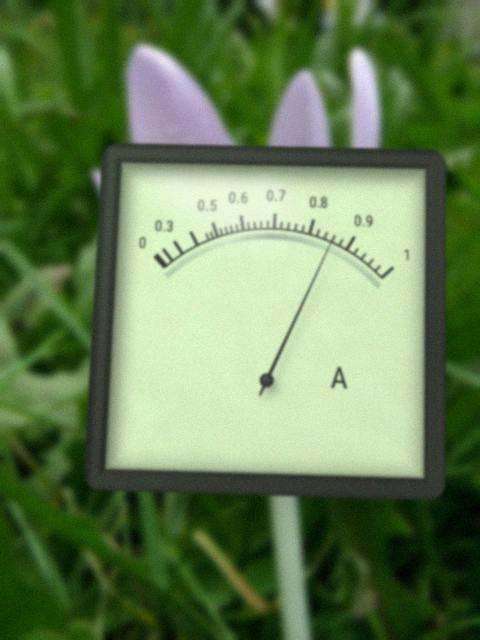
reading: value=0.86 unit=A
